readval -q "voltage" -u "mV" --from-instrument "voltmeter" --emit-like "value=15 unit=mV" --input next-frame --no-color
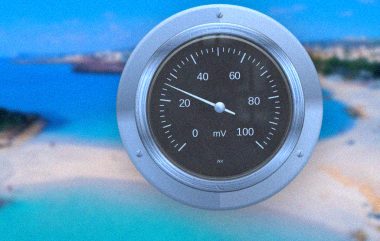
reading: value=26 unit=mV
